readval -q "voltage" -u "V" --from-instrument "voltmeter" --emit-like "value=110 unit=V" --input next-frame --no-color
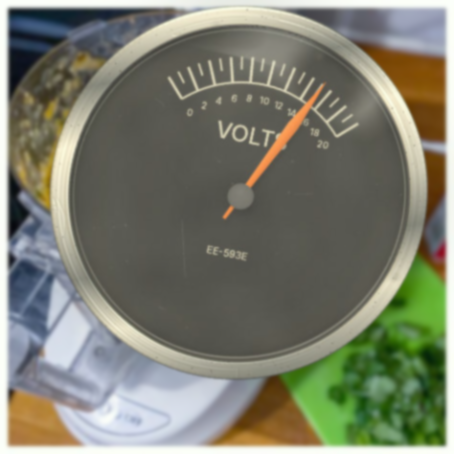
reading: value=15 unit=V
